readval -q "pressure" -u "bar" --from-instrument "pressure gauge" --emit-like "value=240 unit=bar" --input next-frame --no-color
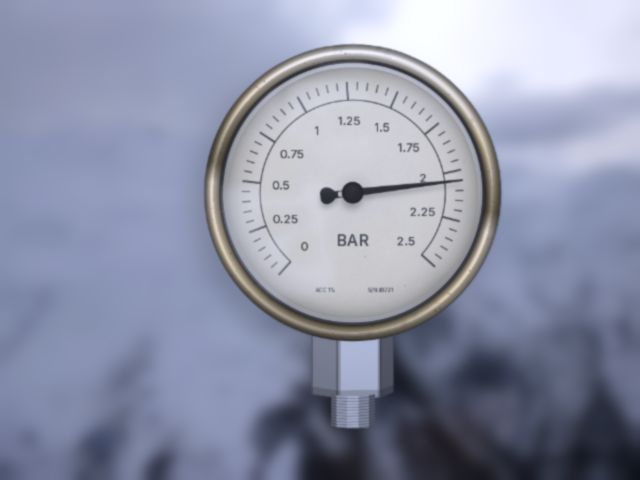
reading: value=2.05 unit=bar
